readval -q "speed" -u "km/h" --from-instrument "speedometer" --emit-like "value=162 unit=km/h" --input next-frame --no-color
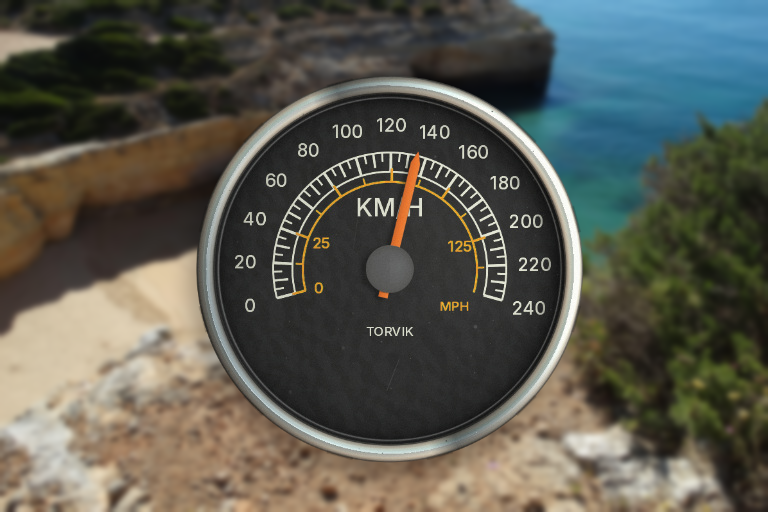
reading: value=135 unit=km/h
